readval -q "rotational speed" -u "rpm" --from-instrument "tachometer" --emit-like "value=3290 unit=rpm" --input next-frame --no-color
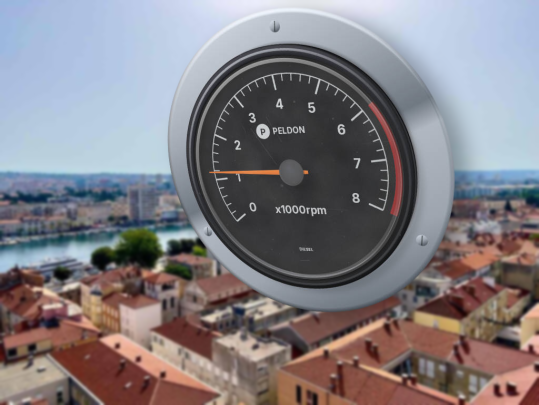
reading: value=1200 unit=rpm
